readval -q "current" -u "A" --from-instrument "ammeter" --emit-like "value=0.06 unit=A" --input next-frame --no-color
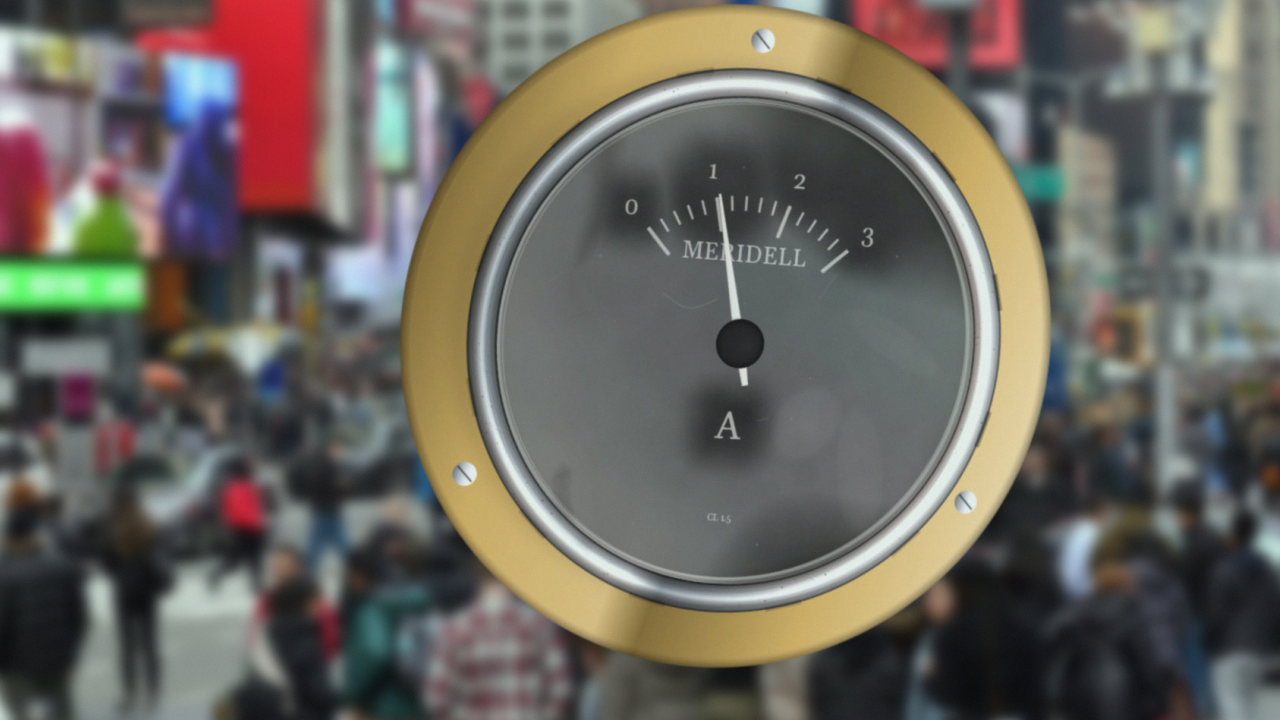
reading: value=1 unit=A
